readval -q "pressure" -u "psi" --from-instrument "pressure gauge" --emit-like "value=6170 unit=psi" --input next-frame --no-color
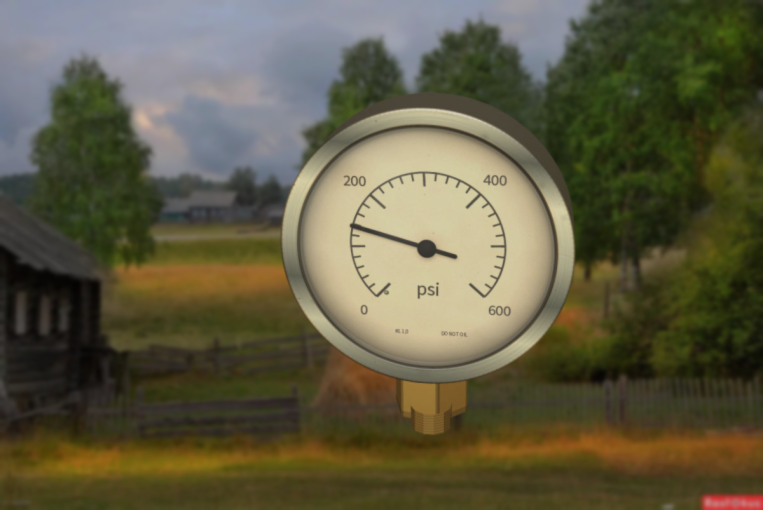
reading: value=140 unit=psi
